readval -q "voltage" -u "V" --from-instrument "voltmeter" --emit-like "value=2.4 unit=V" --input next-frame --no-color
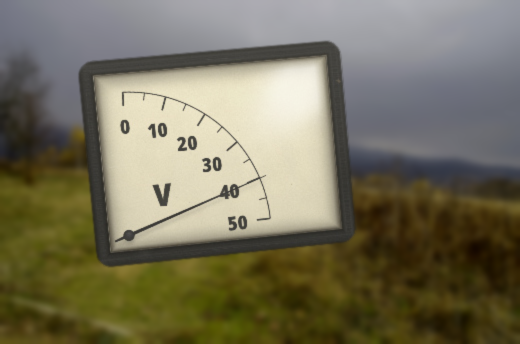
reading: value=40 unit=V
